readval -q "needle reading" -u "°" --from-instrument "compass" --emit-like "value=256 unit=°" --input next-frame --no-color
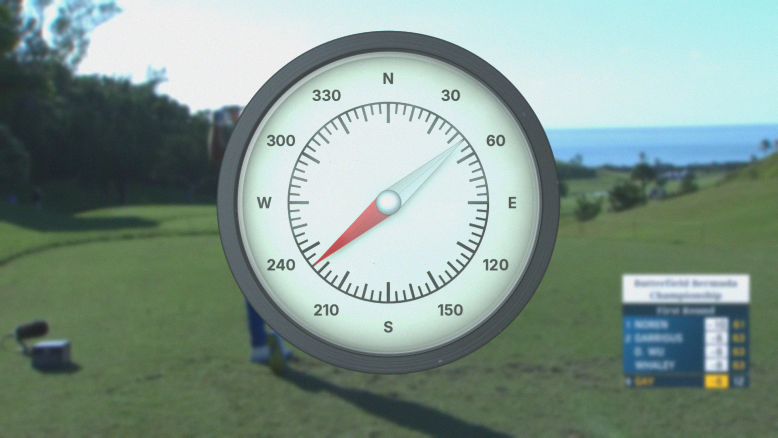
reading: value=230 unit=°
